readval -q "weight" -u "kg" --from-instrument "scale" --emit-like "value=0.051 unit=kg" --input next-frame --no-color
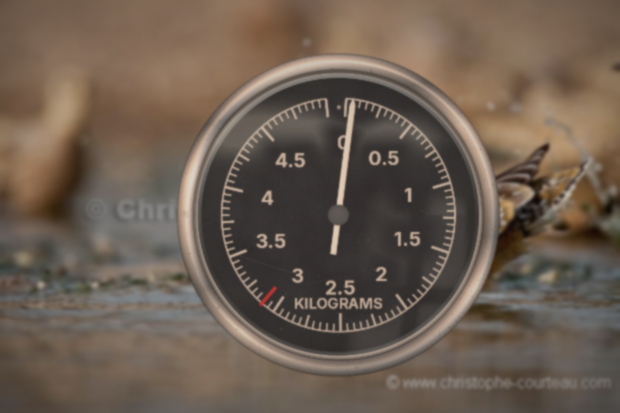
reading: value=0.05 unit=kg
